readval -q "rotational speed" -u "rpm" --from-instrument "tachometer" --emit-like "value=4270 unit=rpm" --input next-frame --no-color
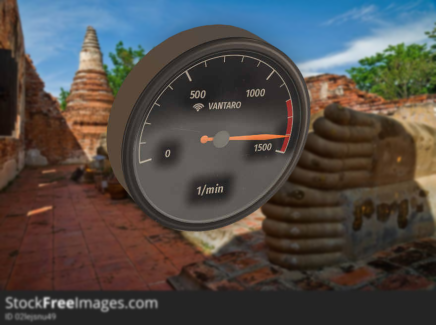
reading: value=1400 unit=rpm
